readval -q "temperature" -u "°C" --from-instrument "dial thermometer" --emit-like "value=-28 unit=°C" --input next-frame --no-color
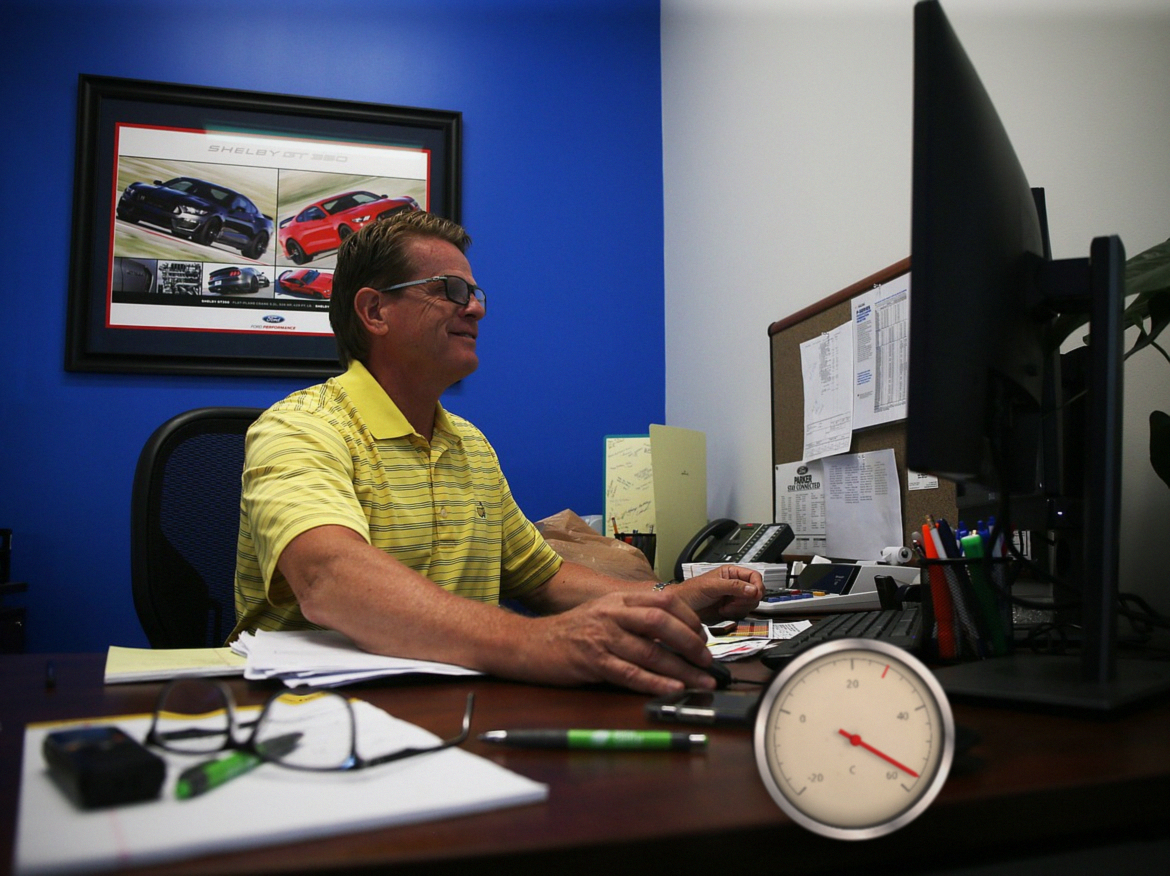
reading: value=56 unit=°C
